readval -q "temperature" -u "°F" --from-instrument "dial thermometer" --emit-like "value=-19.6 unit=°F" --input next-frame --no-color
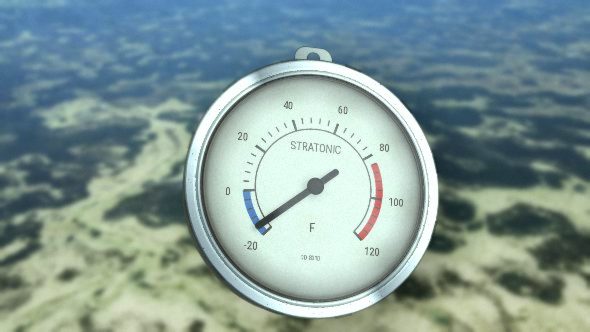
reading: value=-16 unit=°F
